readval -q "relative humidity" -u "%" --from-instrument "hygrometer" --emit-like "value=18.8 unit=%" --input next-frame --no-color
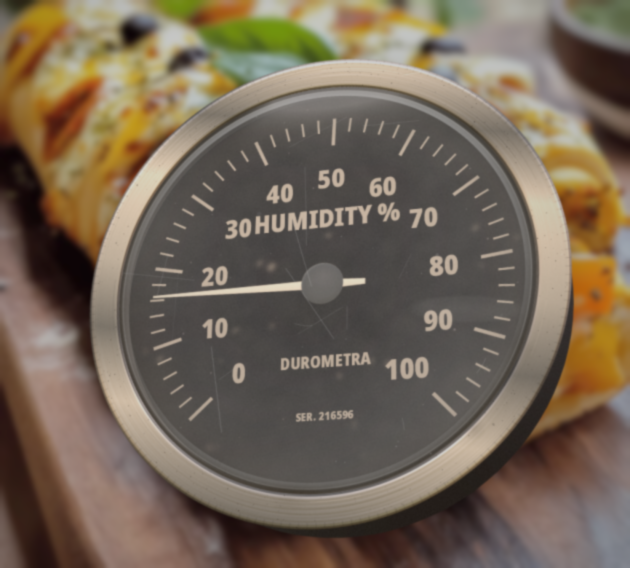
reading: value=16 unit=%
